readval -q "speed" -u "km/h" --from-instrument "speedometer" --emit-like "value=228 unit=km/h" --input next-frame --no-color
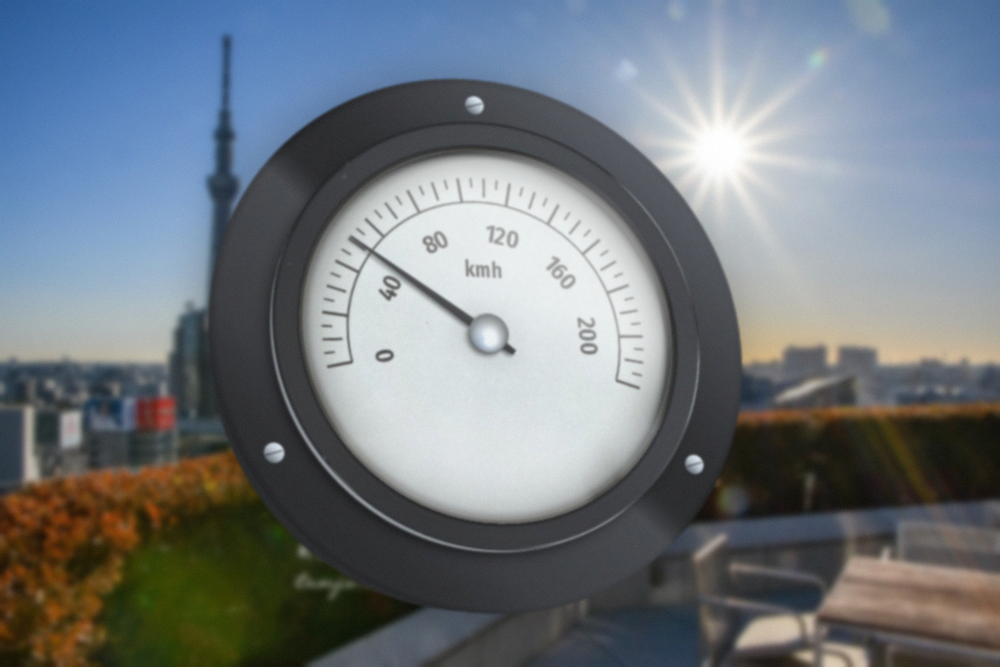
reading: value=50 unit=km/h
